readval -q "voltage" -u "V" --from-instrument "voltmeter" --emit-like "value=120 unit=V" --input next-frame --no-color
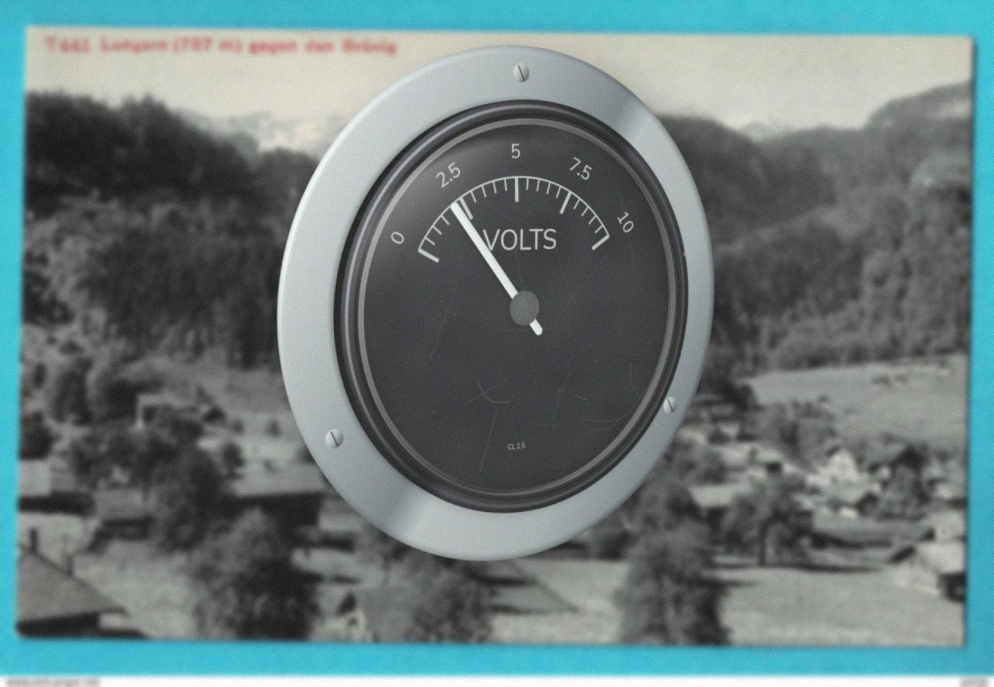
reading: value=2 unit=V
